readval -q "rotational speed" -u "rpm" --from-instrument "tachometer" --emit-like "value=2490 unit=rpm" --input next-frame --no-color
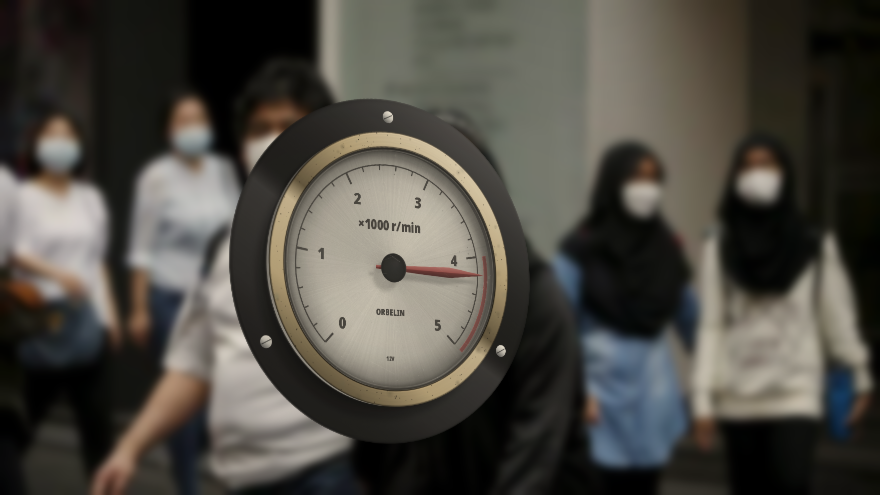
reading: value=4200 unit=rpm
